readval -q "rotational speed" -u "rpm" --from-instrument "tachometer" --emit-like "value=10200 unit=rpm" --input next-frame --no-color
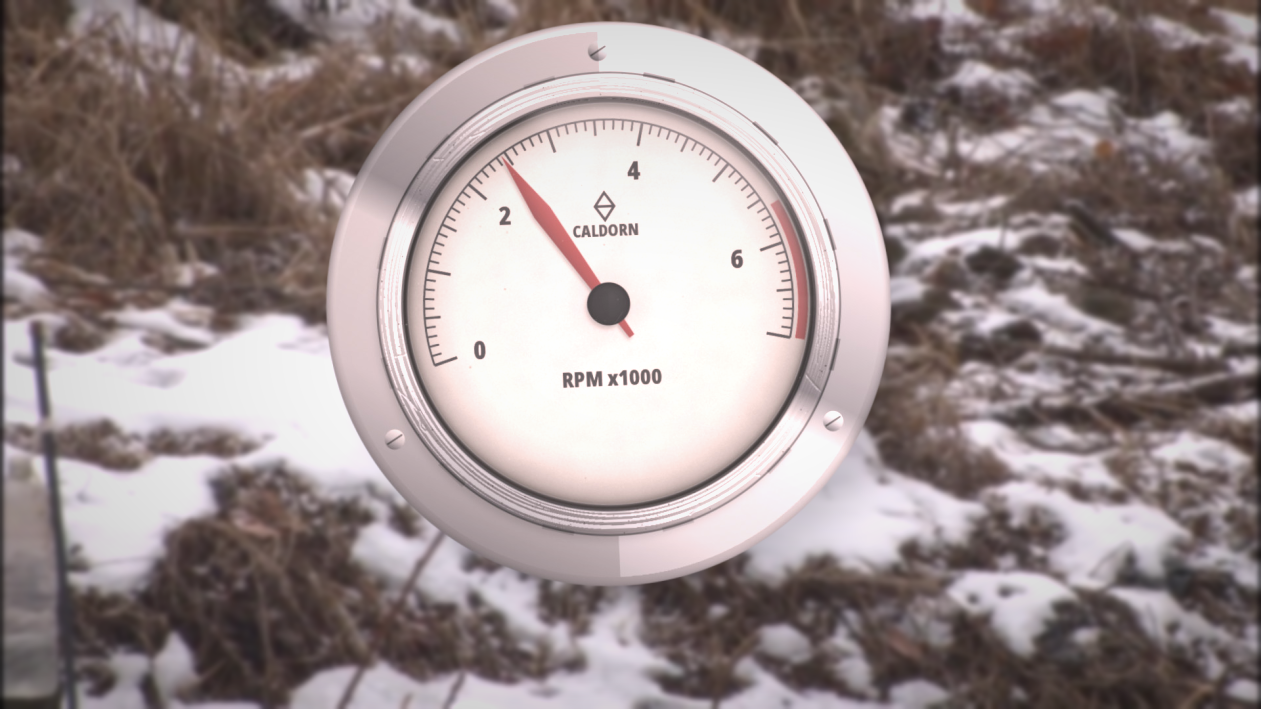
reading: value=2450 unit=rpm
